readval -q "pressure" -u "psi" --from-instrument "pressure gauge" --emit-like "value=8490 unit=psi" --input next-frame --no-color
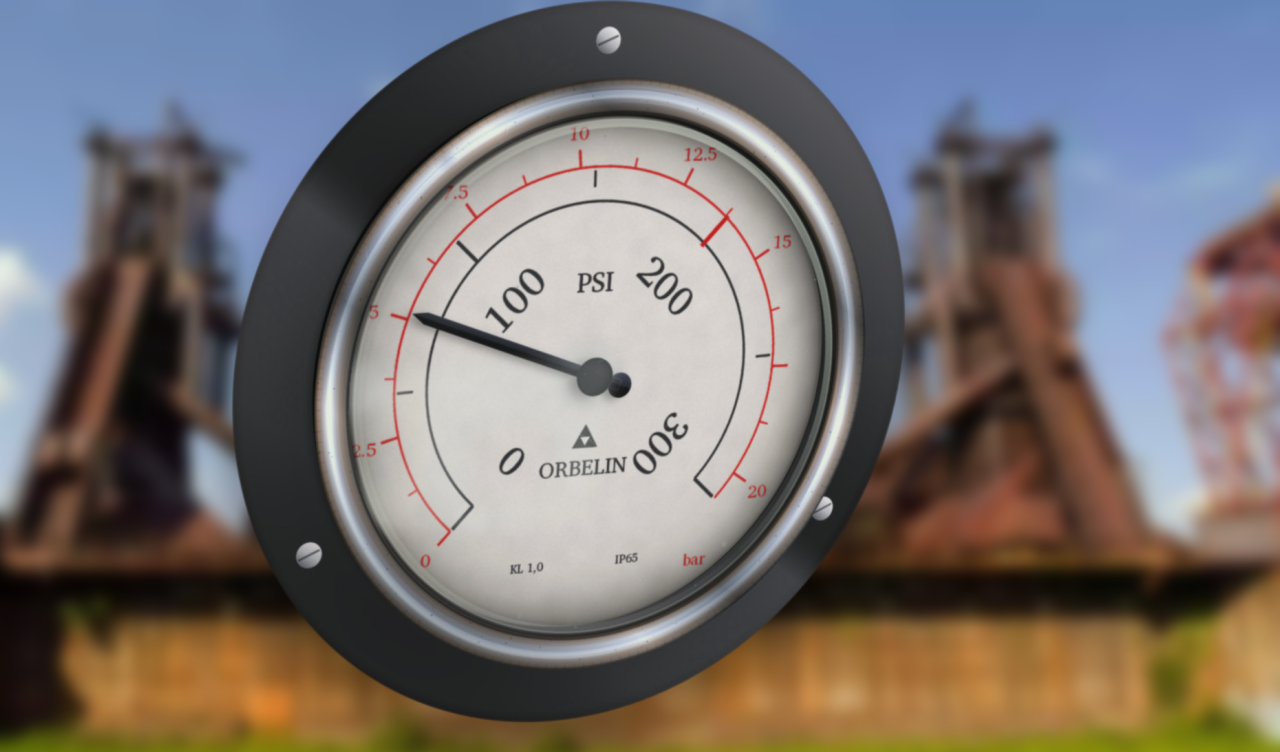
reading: value=75 unit=psi
